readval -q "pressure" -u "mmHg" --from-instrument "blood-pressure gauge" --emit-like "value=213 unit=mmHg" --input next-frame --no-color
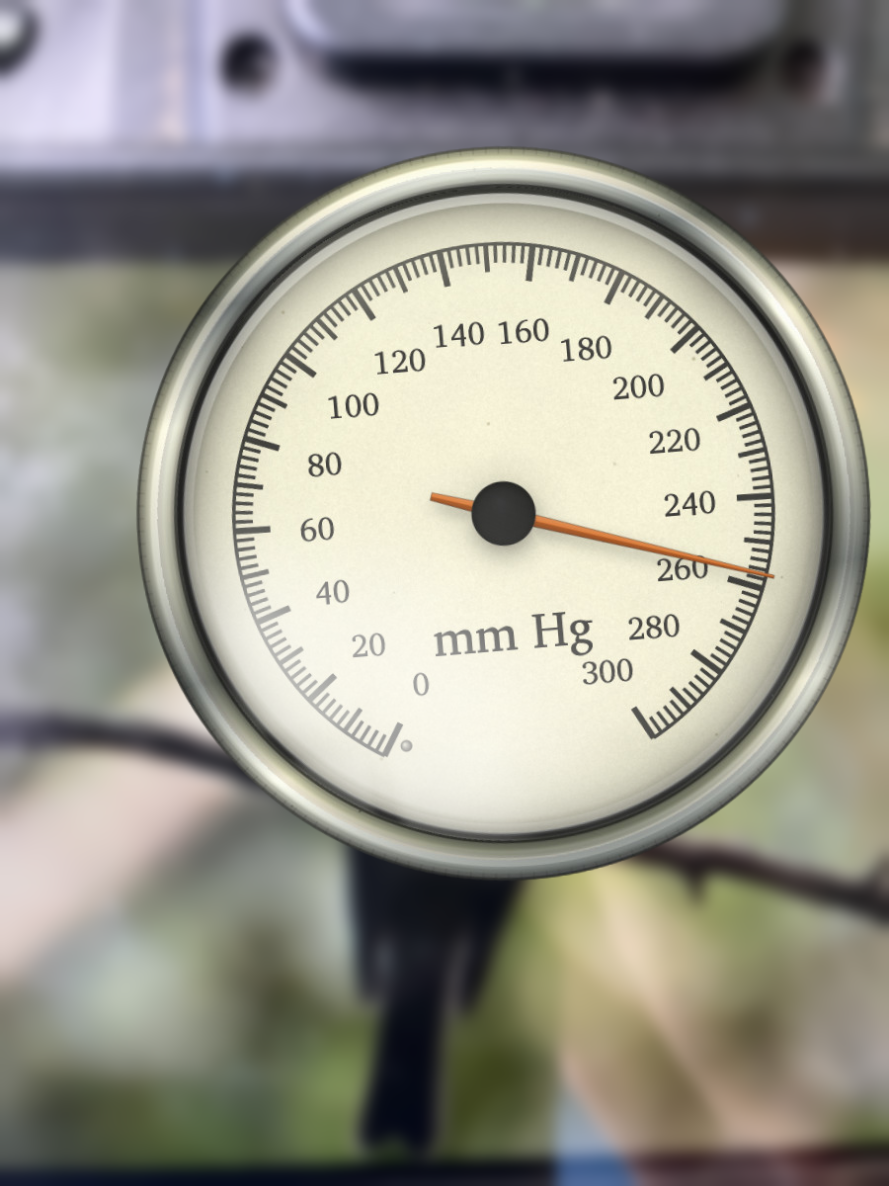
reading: value=257 unit=mmHg
